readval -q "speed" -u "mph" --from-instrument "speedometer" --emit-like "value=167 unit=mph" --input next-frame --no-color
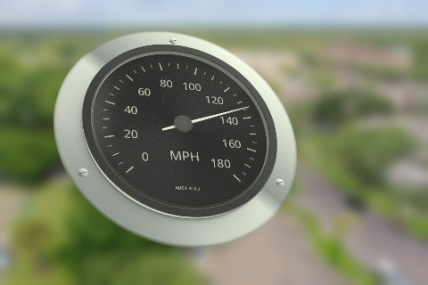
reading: value=135 unit=mph
